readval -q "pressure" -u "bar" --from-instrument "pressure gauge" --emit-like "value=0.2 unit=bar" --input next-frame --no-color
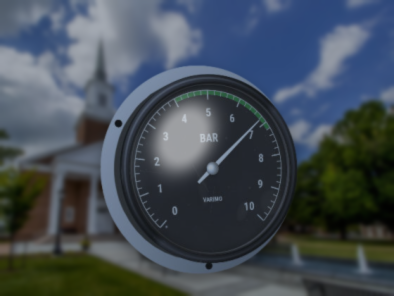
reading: value=6.8 unit=bar
